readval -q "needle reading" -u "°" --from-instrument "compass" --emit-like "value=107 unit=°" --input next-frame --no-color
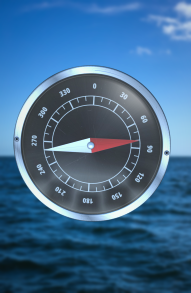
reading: value=80 unit=°
